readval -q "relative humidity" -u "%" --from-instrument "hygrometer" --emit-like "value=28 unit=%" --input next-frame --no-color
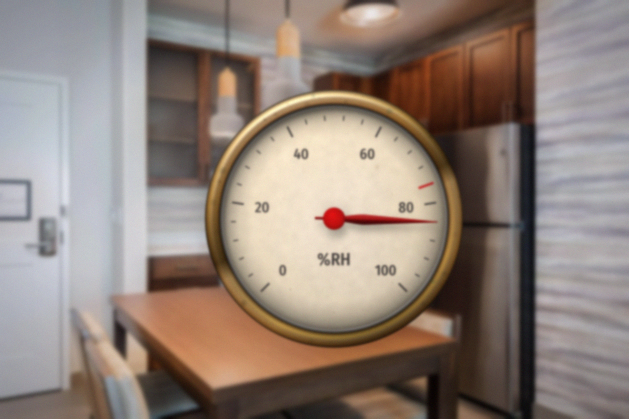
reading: value=84 unit=%
